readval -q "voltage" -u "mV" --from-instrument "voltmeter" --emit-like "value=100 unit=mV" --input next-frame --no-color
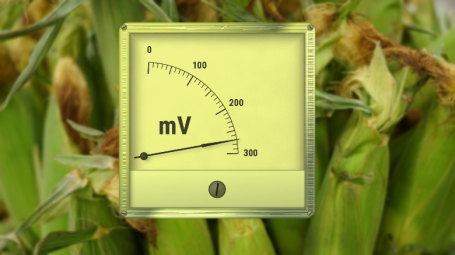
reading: value=270 unit=mV
